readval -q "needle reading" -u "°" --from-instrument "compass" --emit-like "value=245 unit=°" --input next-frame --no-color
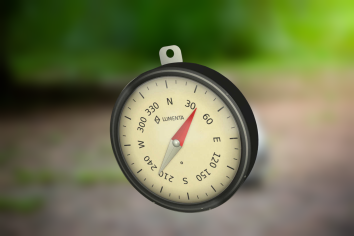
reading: value=40 unit=°
